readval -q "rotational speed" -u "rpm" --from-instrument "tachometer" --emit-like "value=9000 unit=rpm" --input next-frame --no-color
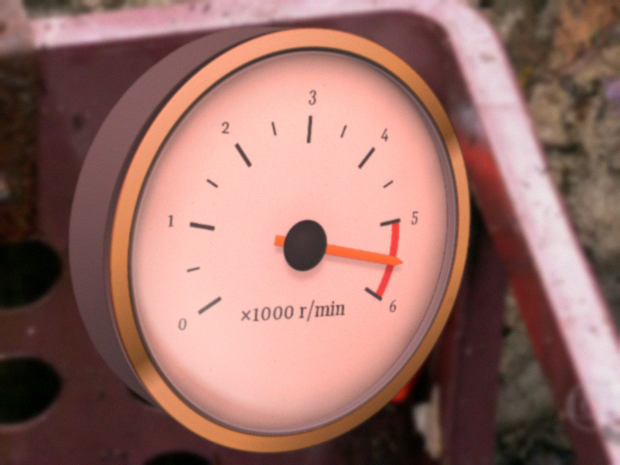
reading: value=5500 unit=rpm
